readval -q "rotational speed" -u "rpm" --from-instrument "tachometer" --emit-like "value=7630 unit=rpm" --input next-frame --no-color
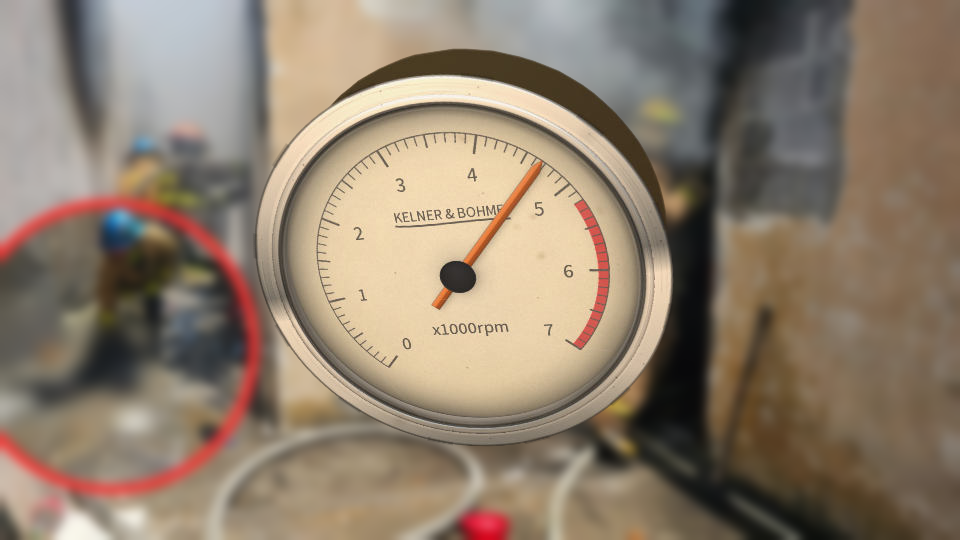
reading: value=4650 unit=rpm
